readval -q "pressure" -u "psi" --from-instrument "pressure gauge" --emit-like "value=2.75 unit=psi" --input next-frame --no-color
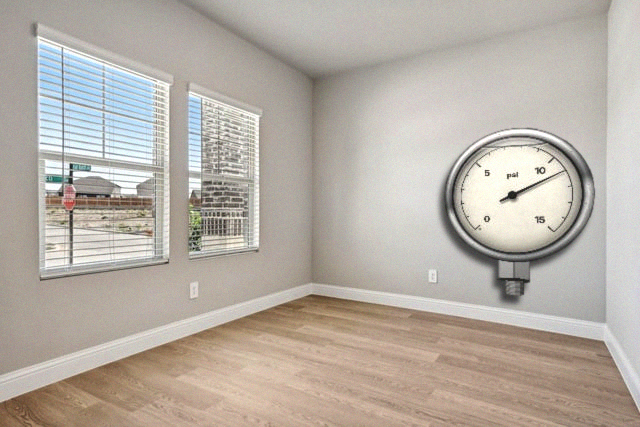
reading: value=11 unit=psi
